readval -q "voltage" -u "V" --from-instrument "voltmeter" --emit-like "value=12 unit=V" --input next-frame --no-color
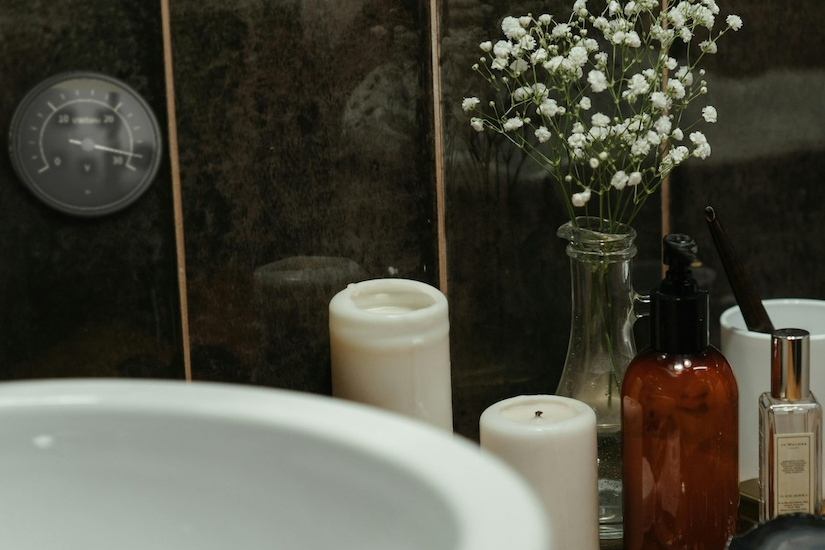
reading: value=28 unit=V
